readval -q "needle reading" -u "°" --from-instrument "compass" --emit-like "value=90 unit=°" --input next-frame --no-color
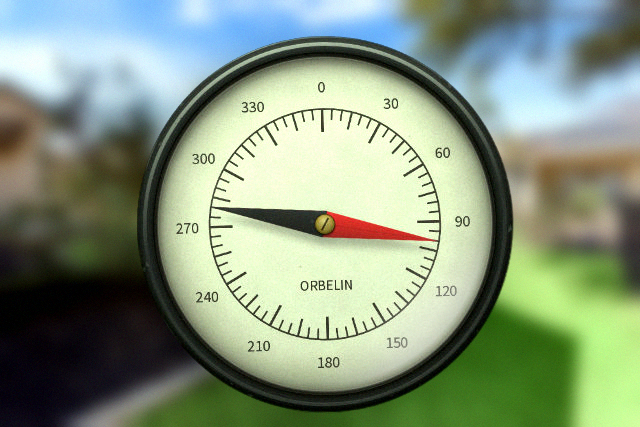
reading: value=100 unit=°
